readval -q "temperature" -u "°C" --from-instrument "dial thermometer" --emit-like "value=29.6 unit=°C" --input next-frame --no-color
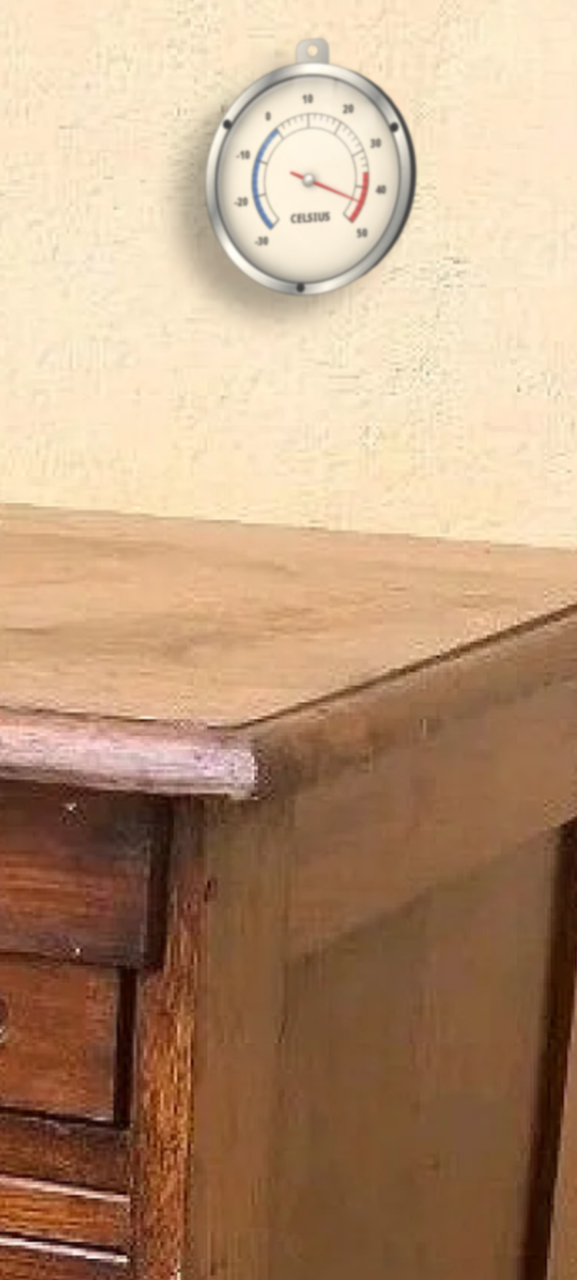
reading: value=44 unit=°C
